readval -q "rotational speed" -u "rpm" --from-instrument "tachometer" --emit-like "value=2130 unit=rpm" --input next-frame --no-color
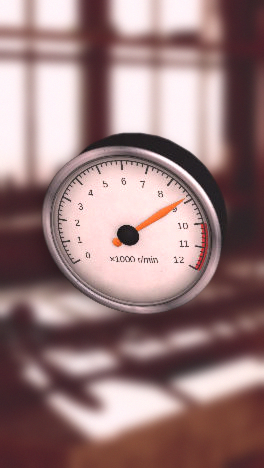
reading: value=8800 unit=rpm
